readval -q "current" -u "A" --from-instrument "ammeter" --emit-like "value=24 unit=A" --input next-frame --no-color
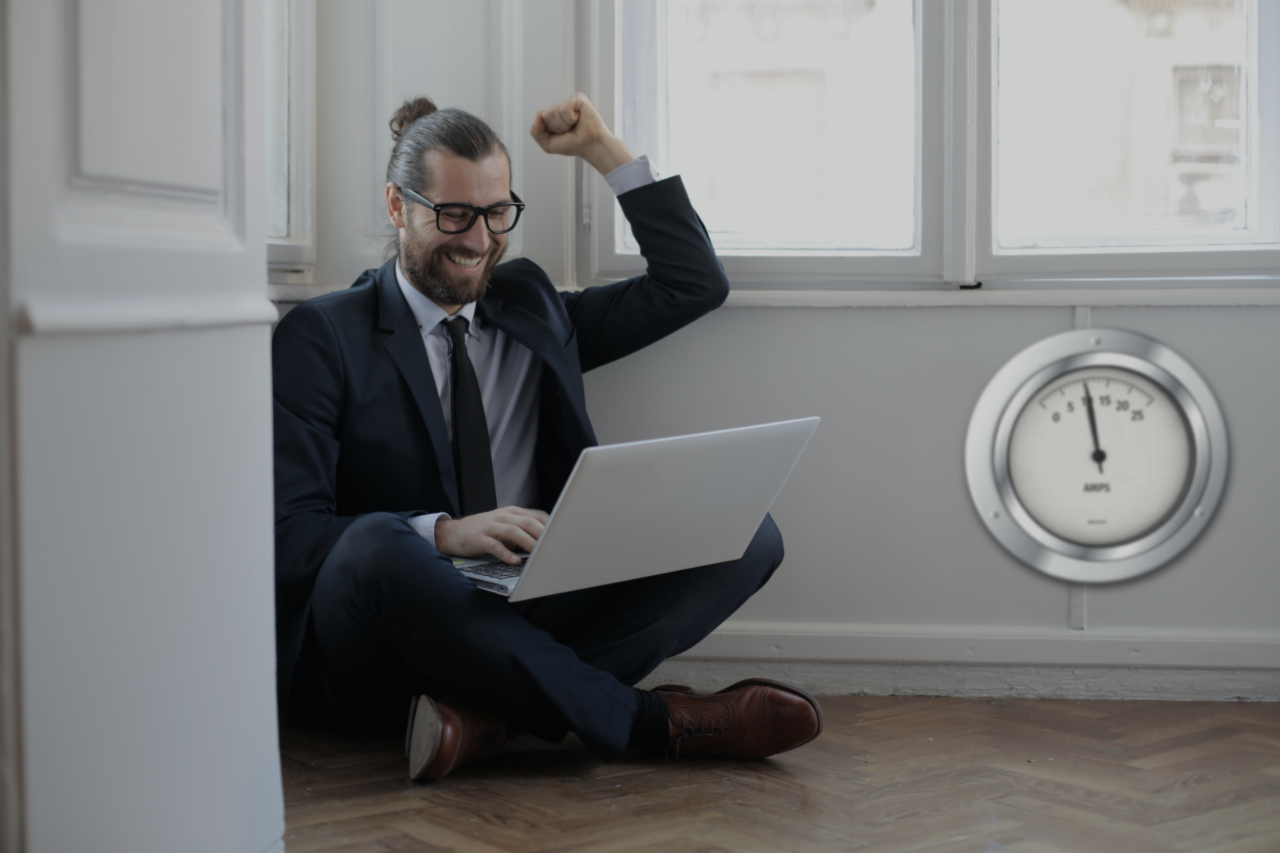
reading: value=10 unit=A
